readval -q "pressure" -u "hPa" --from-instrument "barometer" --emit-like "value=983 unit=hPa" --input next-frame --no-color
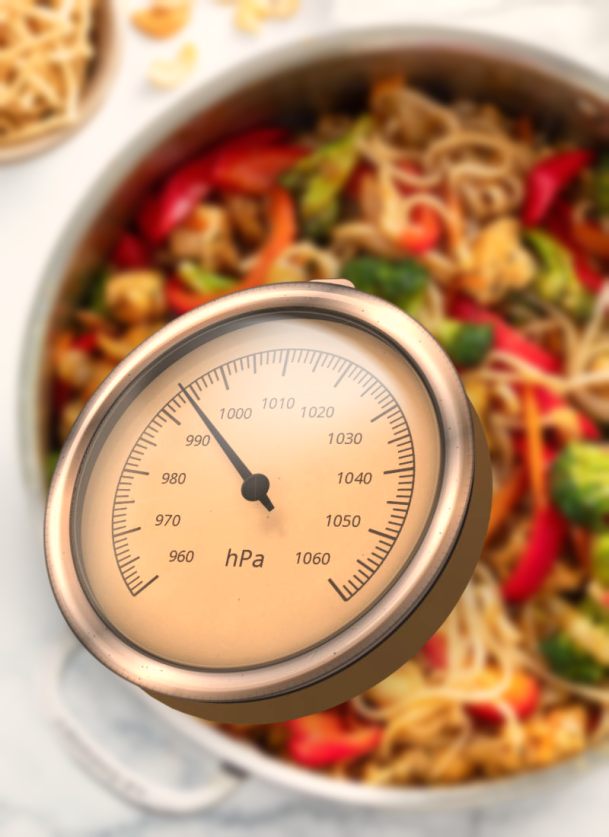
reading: value=994 unit=hPa
